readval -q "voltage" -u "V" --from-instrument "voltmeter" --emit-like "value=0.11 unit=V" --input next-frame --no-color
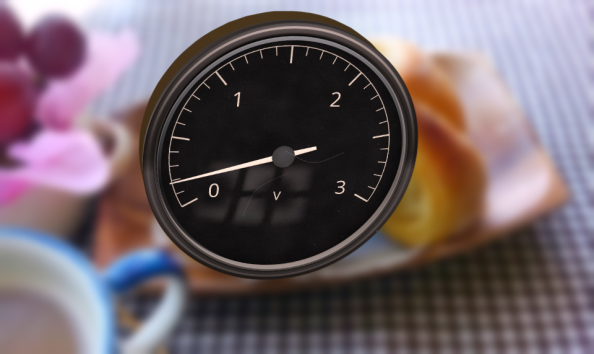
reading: value=0.2 unit=V
